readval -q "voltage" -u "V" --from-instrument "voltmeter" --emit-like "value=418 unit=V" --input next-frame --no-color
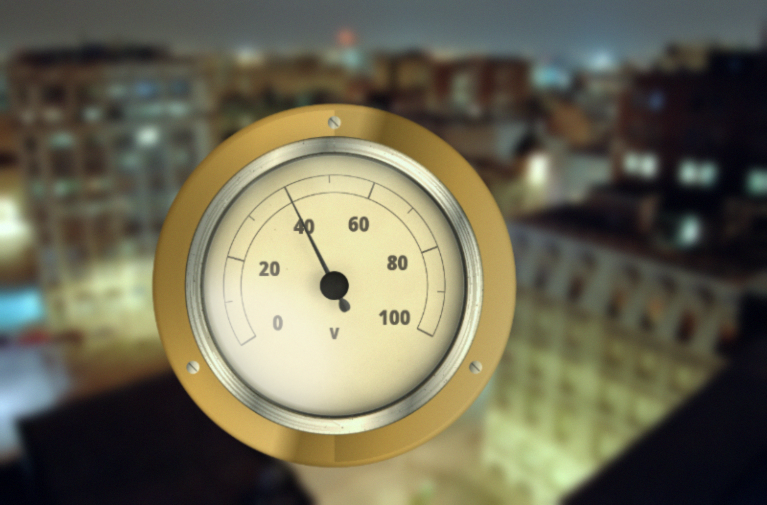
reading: value=40 unit=V
